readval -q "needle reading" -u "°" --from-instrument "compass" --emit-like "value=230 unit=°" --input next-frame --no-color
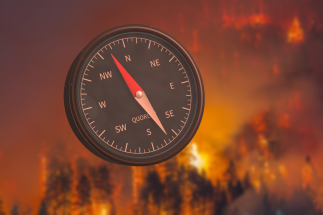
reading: value=340 unit=°
